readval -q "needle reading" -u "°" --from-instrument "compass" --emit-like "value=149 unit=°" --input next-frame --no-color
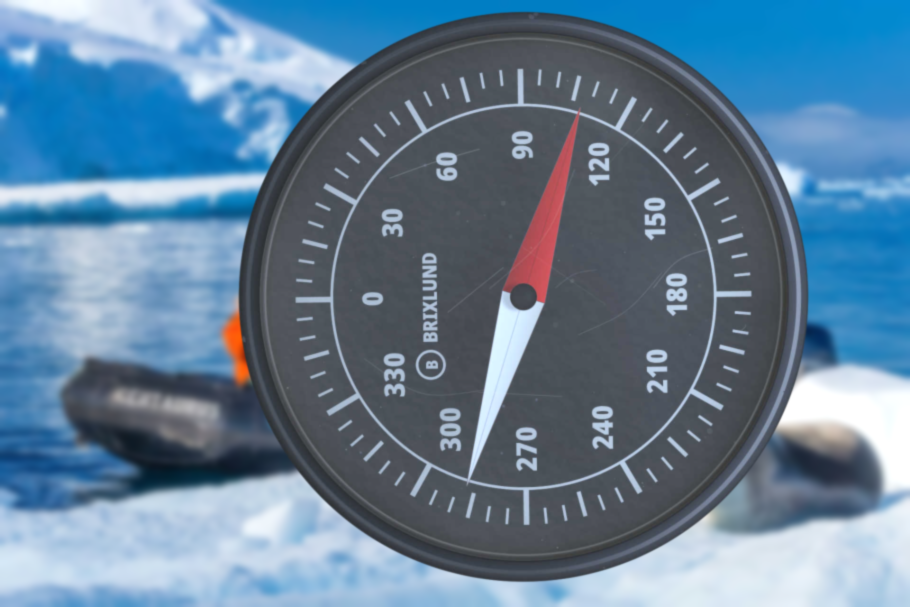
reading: value=107.5 unit=°
